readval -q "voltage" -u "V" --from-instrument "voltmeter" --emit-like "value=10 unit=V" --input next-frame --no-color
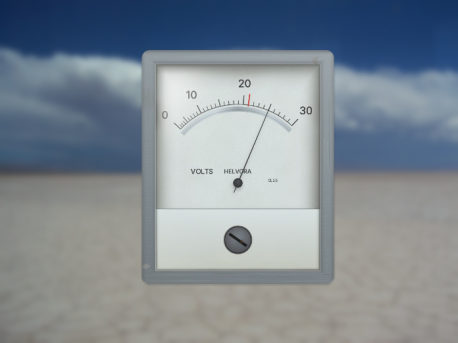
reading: value=25 unit=V
